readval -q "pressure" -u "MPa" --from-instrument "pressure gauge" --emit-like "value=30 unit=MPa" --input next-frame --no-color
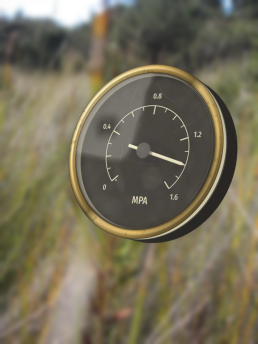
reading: value=1.4 unit=MPa
